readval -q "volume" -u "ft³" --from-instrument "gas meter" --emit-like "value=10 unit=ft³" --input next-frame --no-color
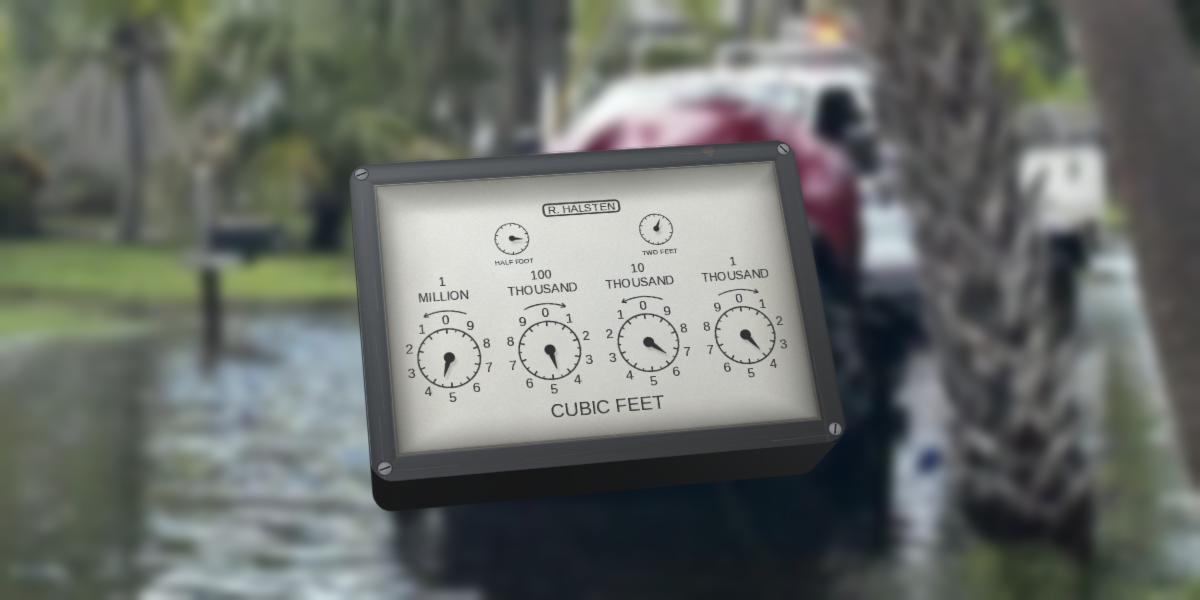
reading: value=446400 unit=ft³
